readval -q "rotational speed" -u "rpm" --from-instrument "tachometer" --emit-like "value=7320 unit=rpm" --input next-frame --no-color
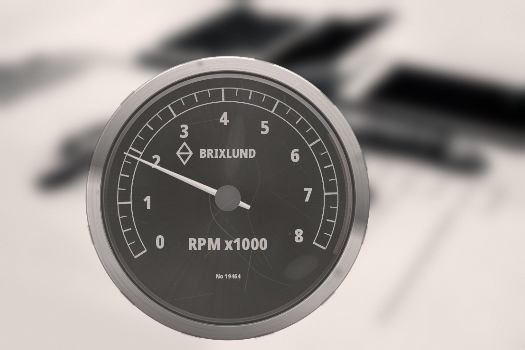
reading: value=1875 unit=rpm
